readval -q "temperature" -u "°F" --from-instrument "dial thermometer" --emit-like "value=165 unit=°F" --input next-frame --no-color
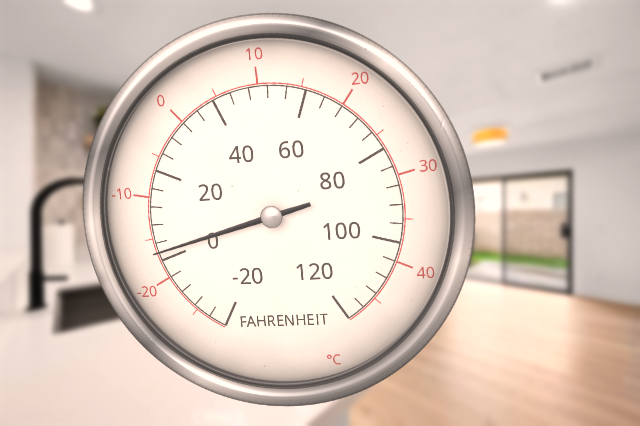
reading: value=2 unit=°F
